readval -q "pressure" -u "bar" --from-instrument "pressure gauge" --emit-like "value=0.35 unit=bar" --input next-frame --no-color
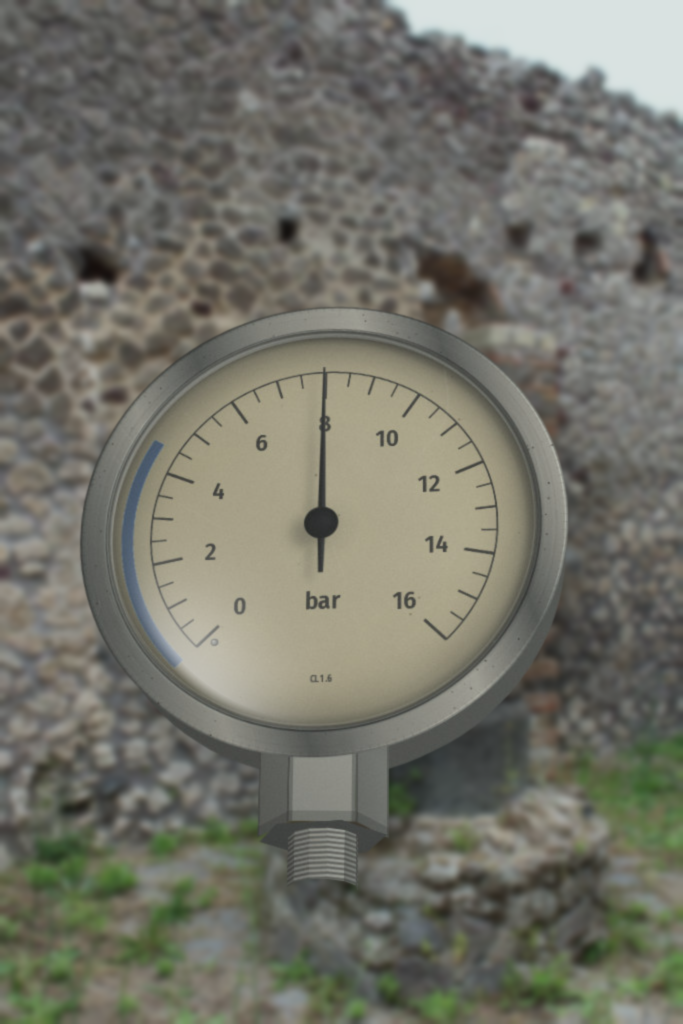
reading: value=8 unit=bar
